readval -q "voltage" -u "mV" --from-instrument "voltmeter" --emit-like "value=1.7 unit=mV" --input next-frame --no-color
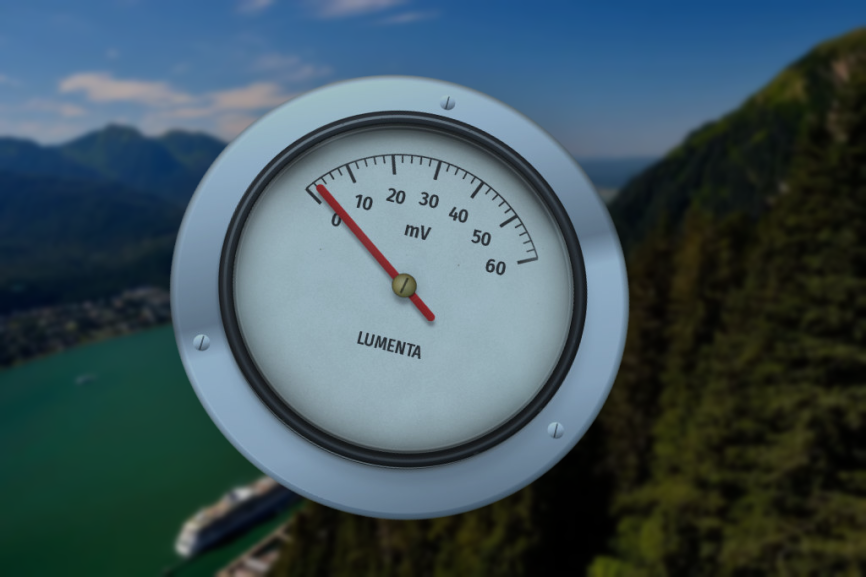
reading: value=2 unit=mV
